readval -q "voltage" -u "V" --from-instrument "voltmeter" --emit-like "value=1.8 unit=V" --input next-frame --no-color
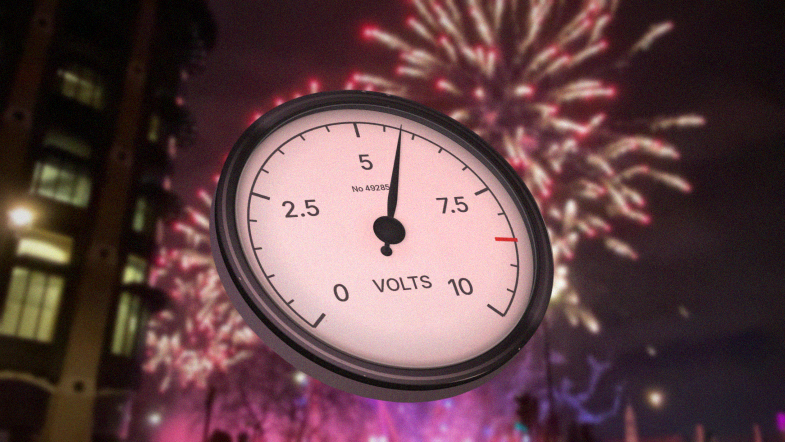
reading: value=5.75 unit=V
